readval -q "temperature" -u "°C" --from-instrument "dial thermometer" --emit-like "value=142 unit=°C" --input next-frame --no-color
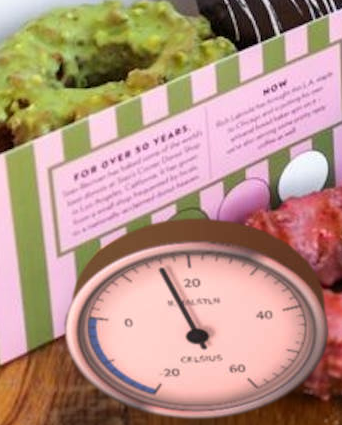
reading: value=16 unit=°C
